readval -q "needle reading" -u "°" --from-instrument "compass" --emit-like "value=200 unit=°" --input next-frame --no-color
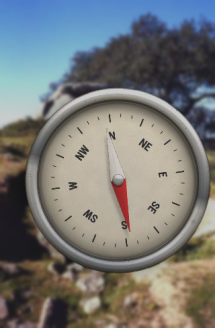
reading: value=175 unit=°
